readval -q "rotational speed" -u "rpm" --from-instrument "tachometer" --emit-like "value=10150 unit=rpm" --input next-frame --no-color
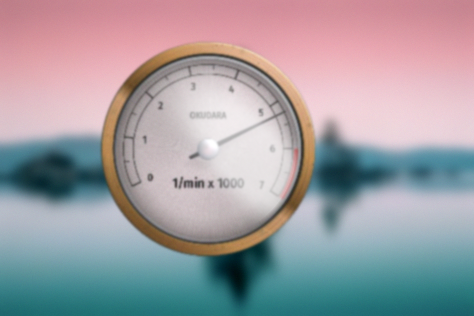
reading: value=5250 unit=rpm
